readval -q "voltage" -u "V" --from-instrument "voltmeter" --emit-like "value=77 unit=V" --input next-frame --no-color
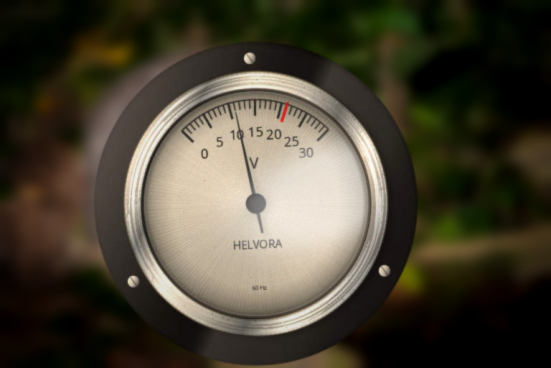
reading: value=11 unit=V
